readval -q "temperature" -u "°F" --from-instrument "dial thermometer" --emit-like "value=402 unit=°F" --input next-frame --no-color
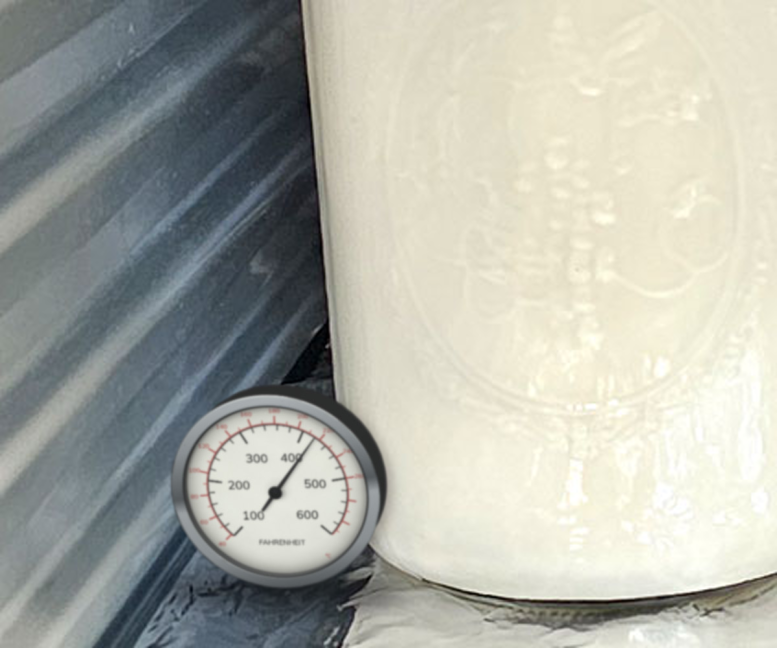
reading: value=420 unit=°F
